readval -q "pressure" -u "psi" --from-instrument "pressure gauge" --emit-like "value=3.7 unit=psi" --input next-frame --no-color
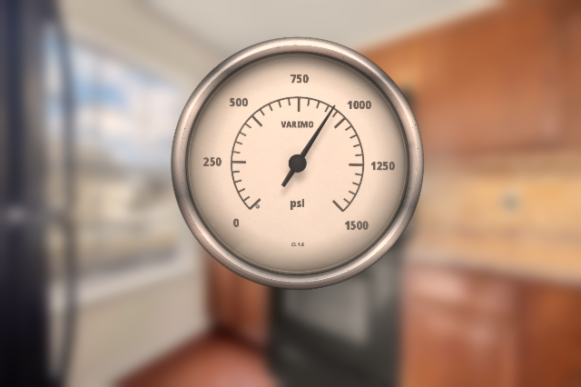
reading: value=925 unit=psi
